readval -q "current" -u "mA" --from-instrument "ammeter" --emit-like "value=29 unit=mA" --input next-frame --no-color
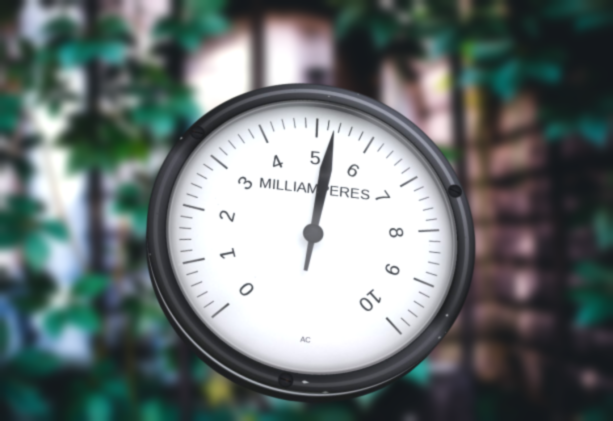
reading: value=5.3 unit=mA
